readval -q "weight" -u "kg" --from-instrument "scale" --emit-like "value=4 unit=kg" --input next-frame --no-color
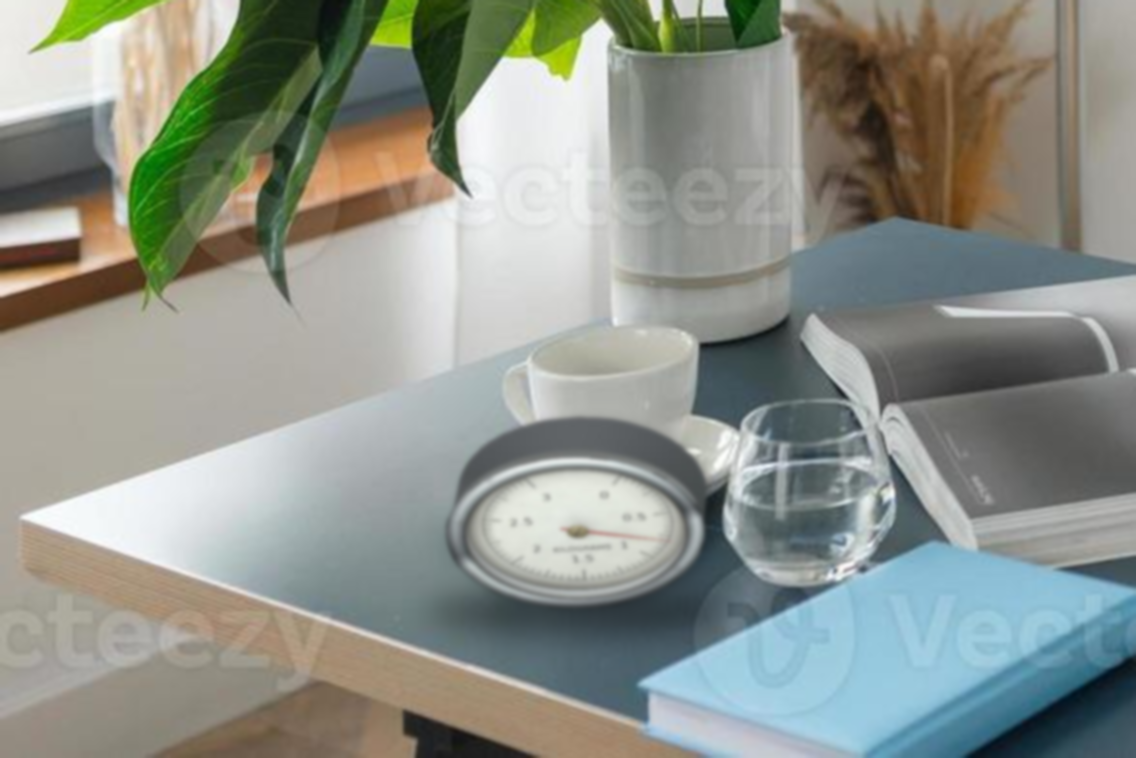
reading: value=0.75 unit=kg
